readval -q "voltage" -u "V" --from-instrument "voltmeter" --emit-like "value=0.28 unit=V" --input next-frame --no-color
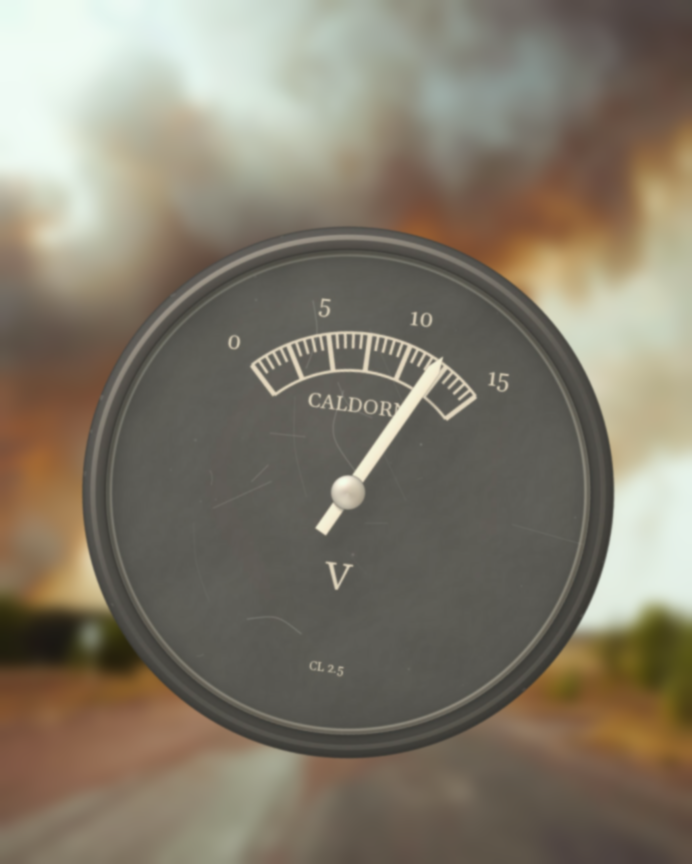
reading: value=12 unit=V
